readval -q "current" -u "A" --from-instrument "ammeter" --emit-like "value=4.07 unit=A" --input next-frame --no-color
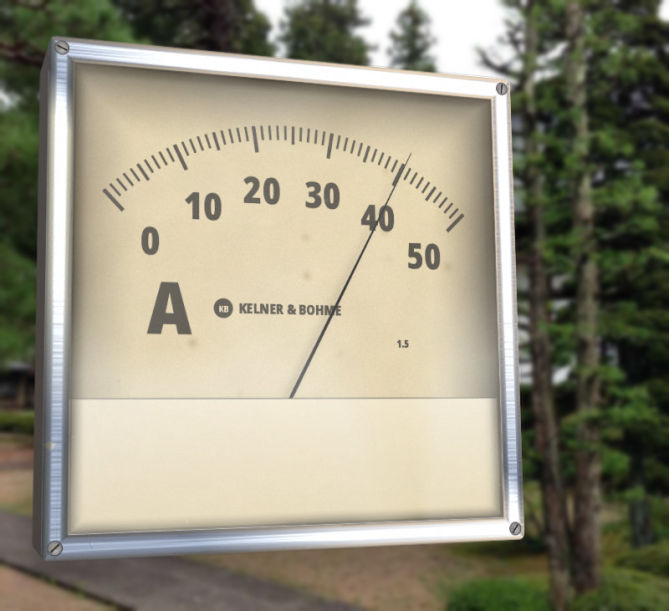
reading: value=40 unit=A
